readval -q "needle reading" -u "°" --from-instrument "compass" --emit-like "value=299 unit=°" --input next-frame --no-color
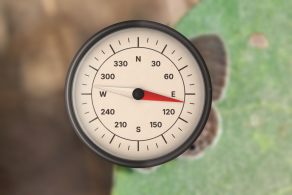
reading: value=100 unit=°
